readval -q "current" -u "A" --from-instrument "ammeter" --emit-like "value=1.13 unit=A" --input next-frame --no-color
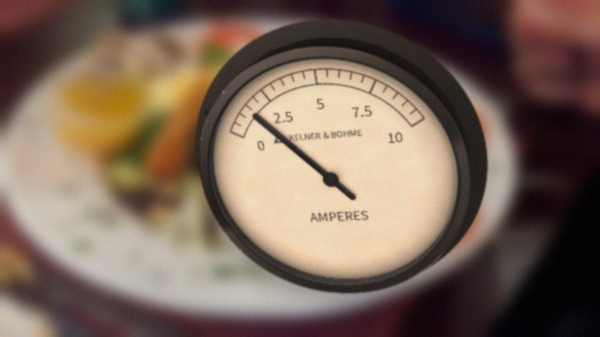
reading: value=1.5 unit=A
